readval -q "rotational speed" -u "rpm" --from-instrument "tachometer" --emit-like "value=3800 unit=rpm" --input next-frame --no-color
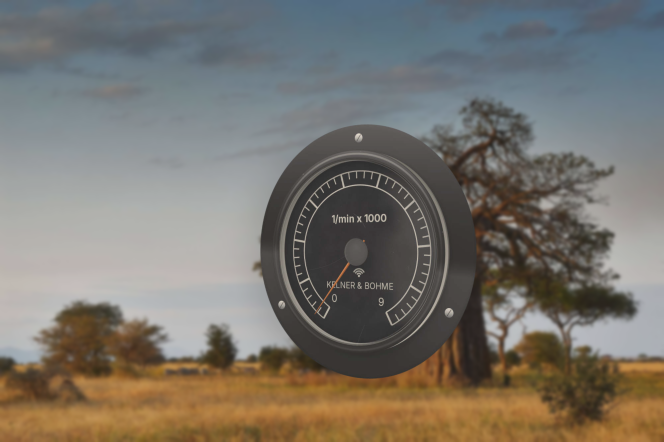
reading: value=200 unit=rpm
